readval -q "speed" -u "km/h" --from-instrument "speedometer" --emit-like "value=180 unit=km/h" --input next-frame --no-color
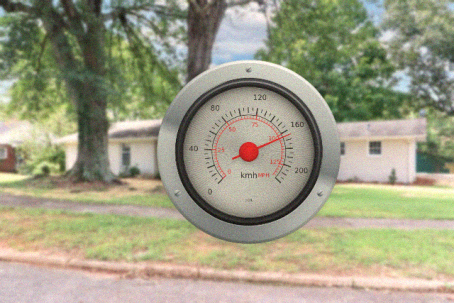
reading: value=165 unit=km/h
